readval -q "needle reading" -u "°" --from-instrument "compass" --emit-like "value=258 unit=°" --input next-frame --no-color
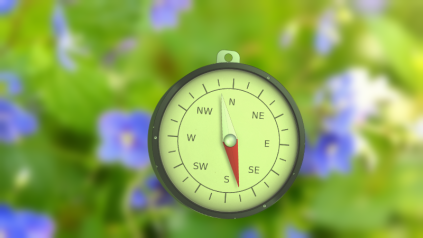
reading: value=165 unit=°
